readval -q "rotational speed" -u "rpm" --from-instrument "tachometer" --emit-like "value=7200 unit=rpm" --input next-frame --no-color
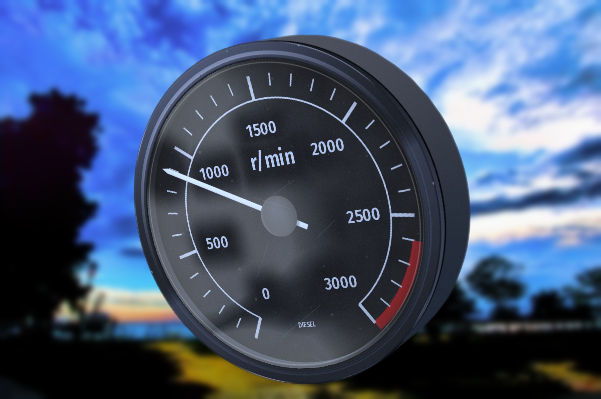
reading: value=900 unit=rpm
